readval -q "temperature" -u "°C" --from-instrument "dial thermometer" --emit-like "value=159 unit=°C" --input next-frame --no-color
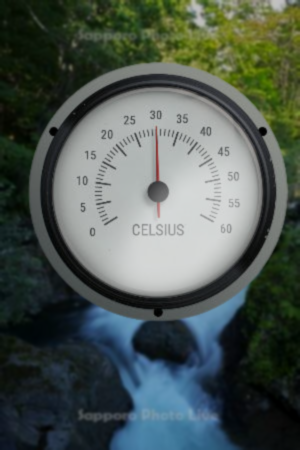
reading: value=30 unit=°C
